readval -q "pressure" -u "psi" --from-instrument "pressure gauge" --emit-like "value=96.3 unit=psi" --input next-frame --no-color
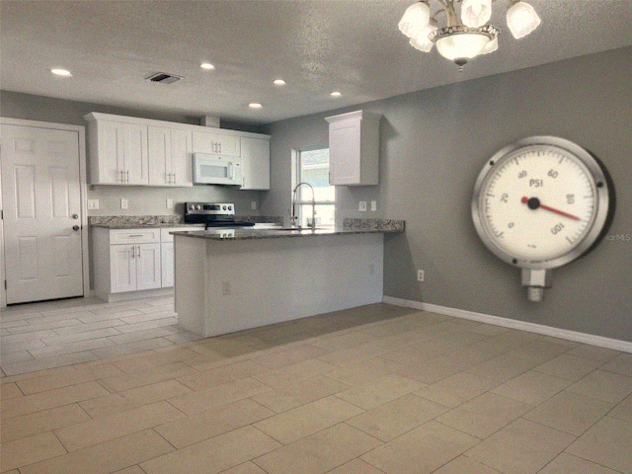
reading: value=90 unit=psi
